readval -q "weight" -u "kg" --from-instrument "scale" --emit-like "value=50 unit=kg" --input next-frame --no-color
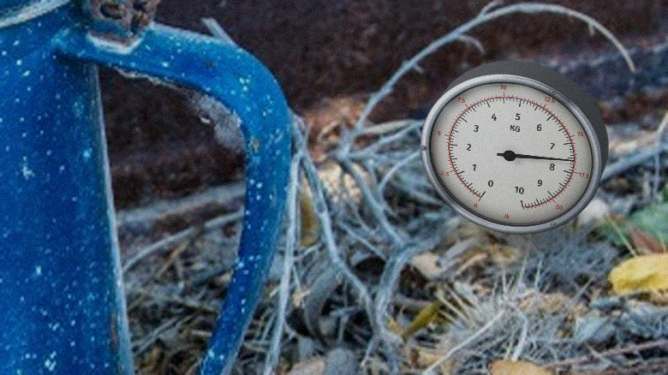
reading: value=7.5 unit=kg
